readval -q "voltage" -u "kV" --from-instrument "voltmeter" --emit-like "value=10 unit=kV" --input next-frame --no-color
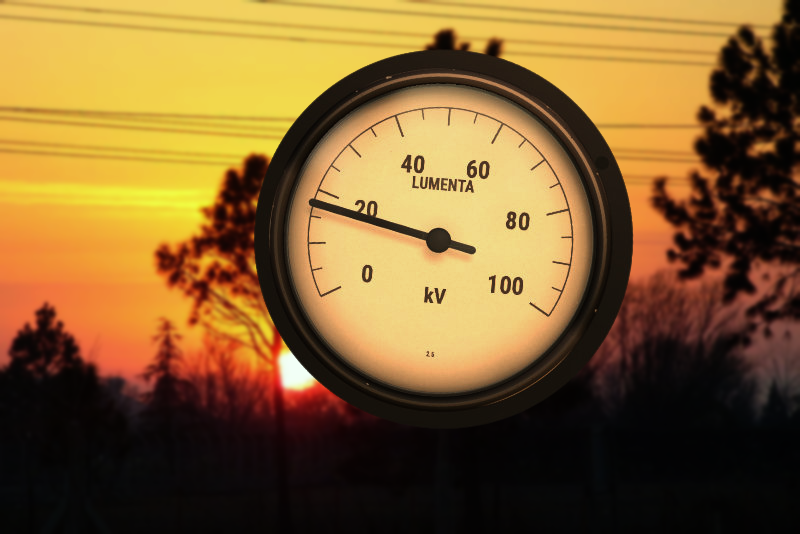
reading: value=17.5 unit=kV
